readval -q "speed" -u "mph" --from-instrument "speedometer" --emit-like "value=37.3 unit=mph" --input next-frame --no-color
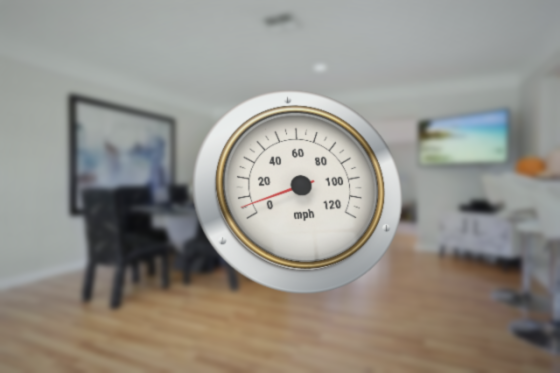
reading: value=5 unit=mph
